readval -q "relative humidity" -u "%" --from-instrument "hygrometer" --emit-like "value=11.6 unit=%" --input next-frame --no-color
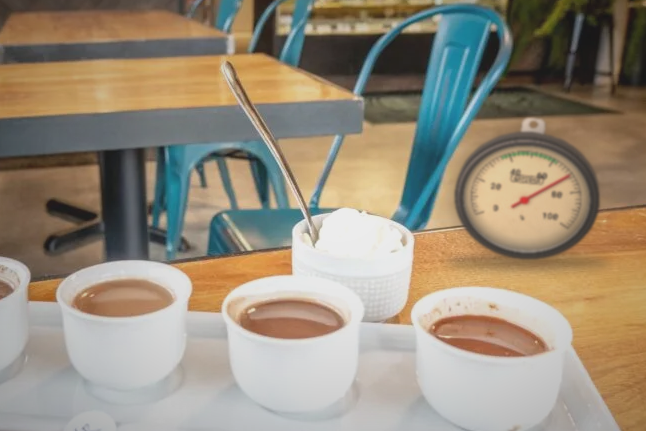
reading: value=70 unit=%
